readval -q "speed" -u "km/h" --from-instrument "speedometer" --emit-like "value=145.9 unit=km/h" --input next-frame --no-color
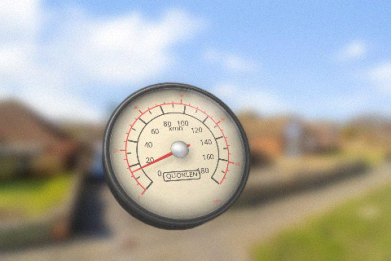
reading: value=15 unit=km/h
